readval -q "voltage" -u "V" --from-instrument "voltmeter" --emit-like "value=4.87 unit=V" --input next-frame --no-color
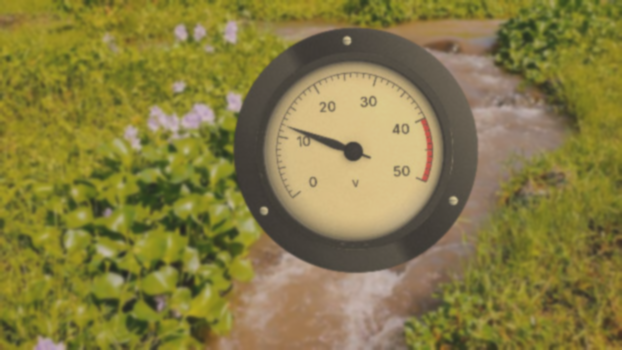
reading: value=12 unit=V
